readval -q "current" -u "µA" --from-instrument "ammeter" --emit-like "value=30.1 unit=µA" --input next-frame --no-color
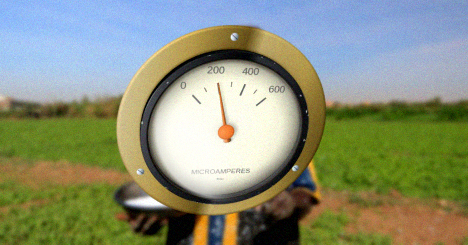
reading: value=200 unit=µA
